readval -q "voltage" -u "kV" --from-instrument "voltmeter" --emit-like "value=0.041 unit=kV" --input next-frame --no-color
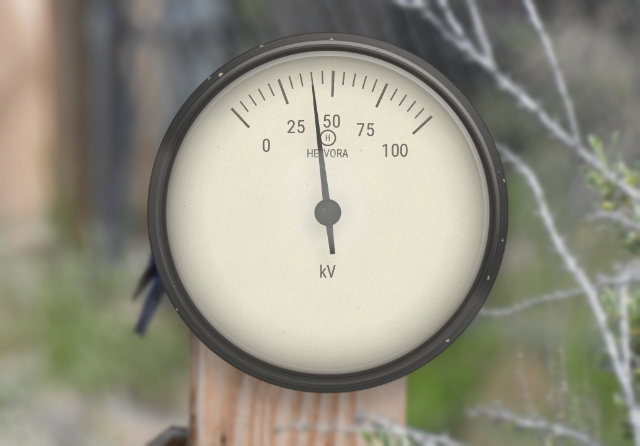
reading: value=40 unit=kV
